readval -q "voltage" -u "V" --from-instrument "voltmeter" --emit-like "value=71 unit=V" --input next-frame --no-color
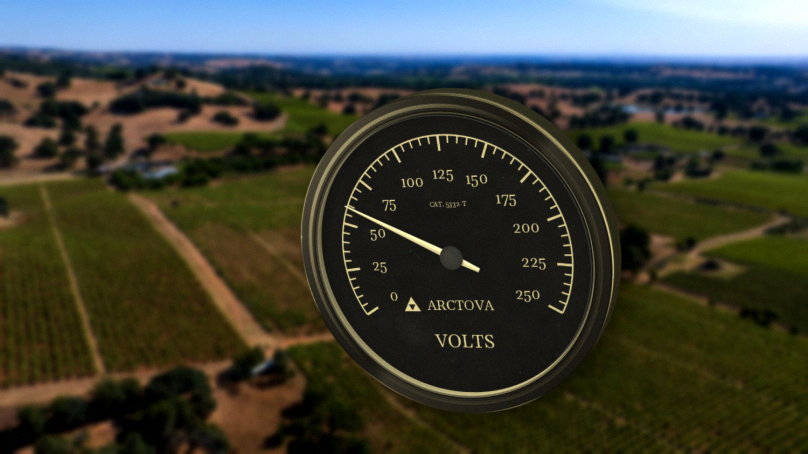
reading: value=60 unit=V
